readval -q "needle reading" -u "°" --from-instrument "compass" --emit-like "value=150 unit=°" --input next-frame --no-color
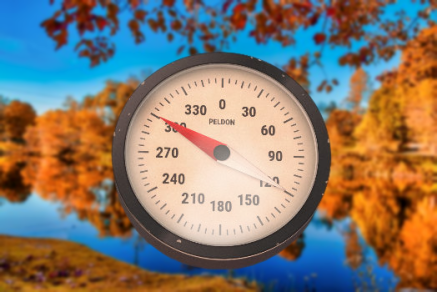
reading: value=300 unit=°
